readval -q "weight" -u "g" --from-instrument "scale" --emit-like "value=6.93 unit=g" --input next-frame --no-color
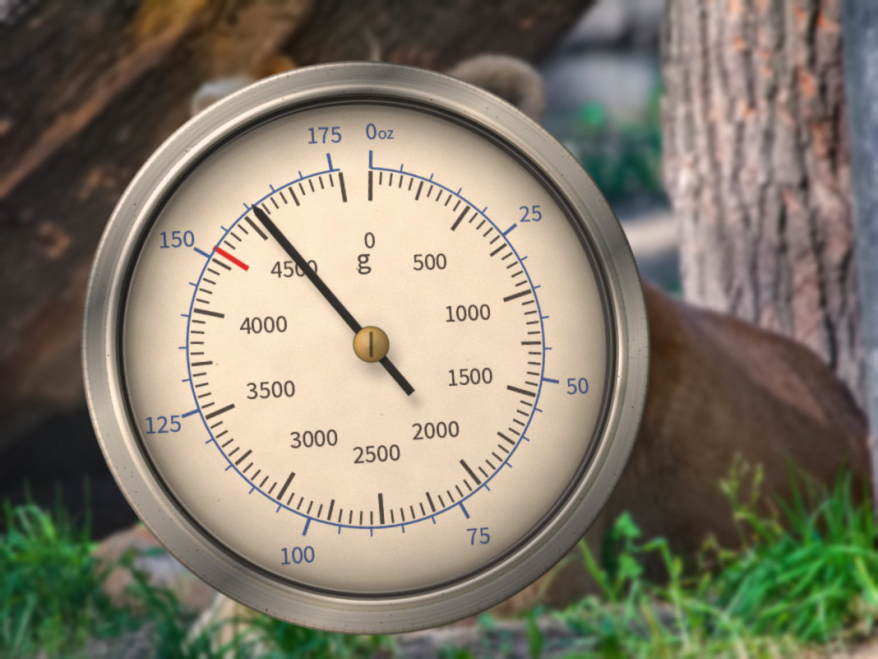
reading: value=4550 unit=g
